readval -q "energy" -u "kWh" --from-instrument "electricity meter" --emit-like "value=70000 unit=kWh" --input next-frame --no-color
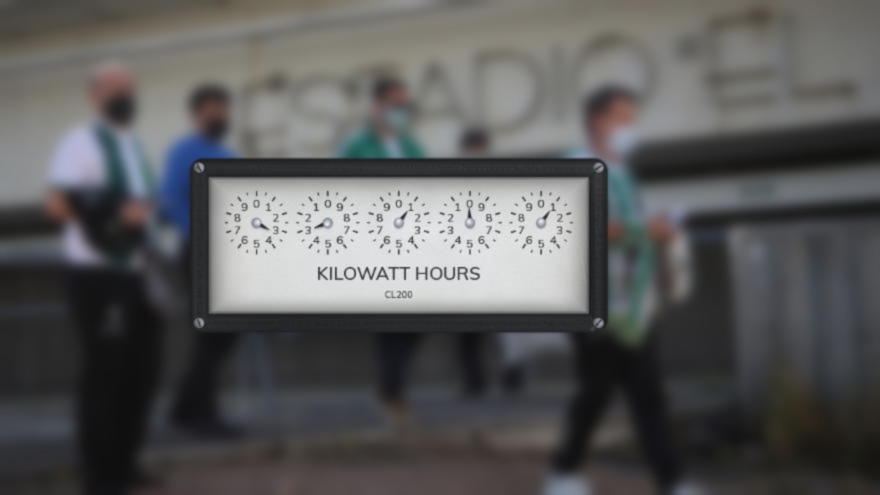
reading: value=33101 unit=kWh
